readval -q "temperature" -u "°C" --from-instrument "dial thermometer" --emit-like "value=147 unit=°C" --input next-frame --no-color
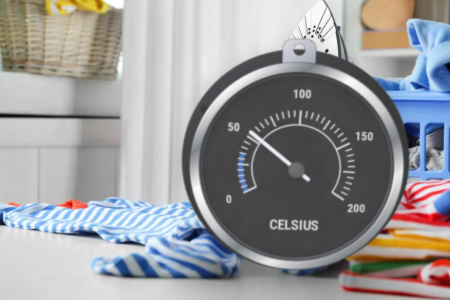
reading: value=55 unit=°C
